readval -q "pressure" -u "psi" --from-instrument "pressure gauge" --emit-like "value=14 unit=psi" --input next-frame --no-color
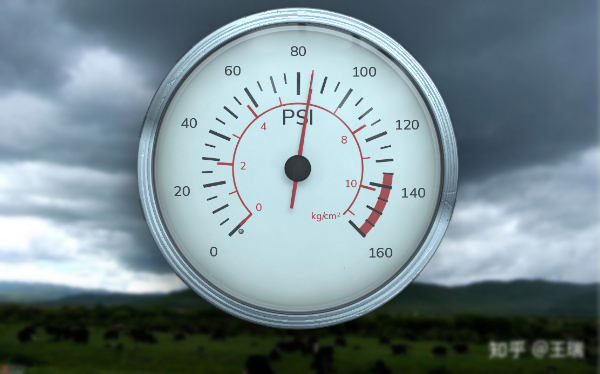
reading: value=85 unit=psi
